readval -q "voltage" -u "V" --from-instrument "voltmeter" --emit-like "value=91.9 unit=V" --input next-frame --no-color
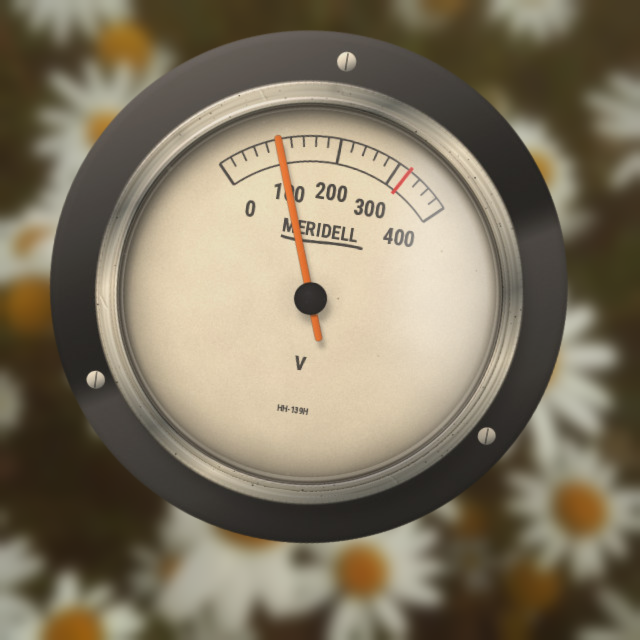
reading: value=100 unit=V
